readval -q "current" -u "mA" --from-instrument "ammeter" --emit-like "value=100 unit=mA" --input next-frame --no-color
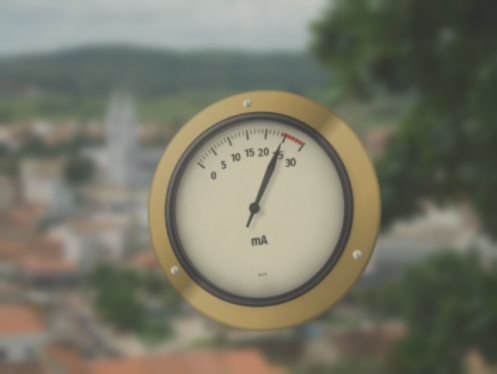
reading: value=25 unit=mA
